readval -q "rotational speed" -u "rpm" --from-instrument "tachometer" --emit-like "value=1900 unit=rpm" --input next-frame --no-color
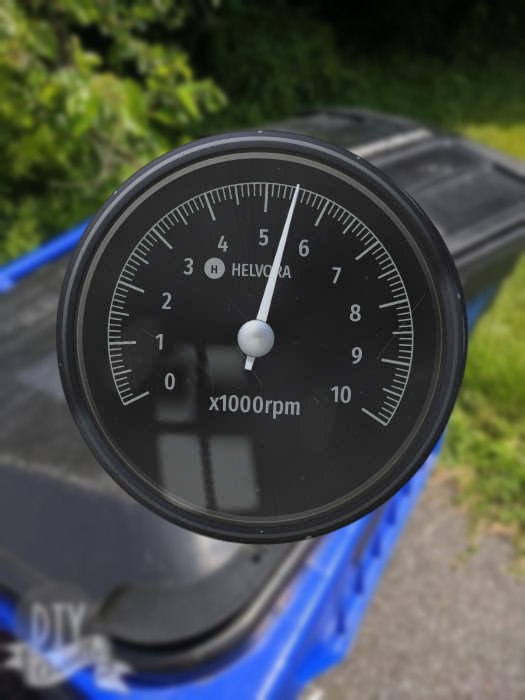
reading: value=5500 unit=rpm
